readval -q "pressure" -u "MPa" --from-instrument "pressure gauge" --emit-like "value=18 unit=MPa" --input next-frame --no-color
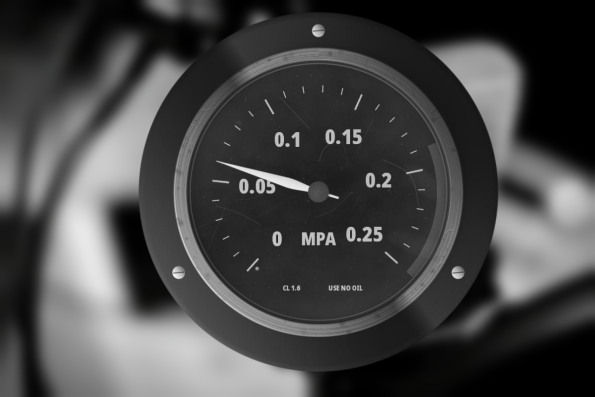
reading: value=0.06 unit=MPa
